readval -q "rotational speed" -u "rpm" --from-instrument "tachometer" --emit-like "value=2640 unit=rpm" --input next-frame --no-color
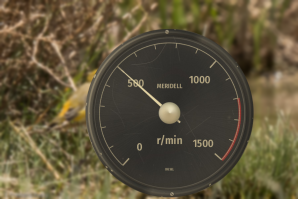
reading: value=500 unit=rpm
